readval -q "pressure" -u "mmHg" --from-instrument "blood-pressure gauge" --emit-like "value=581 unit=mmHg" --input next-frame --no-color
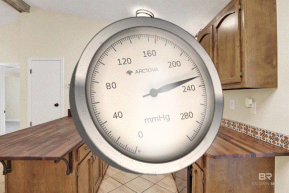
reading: value=230 unit=mmHg
